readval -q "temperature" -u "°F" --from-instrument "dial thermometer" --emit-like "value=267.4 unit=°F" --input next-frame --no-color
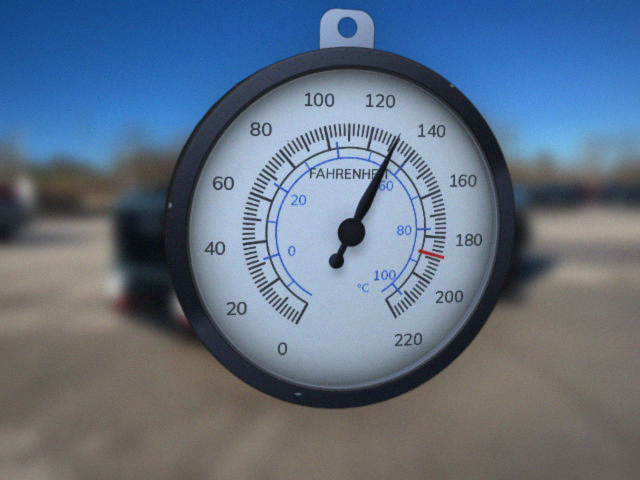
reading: value=130 unit=°F
